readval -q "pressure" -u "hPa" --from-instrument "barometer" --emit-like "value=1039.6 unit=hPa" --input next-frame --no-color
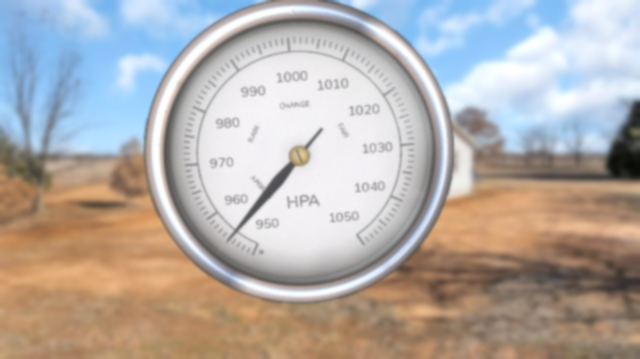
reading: value=955 unit=hPa
